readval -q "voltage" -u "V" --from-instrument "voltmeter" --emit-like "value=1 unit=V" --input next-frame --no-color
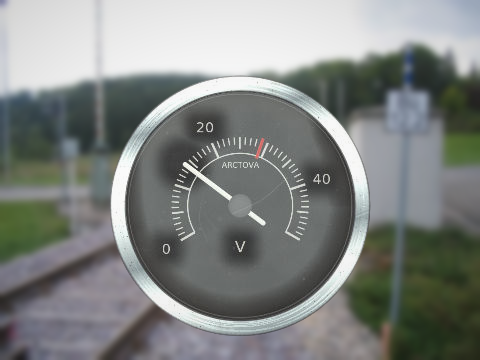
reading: value=14 unit=V
